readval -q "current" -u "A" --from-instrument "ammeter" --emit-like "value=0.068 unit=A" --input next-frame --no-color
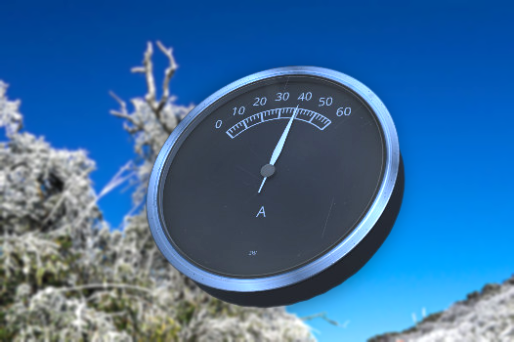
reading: value=40 unit=A
